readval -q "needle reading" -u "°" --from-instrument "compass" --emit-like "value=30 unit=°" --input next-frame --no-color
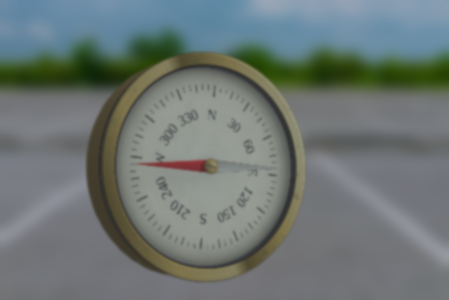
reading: value=265 unit=°
